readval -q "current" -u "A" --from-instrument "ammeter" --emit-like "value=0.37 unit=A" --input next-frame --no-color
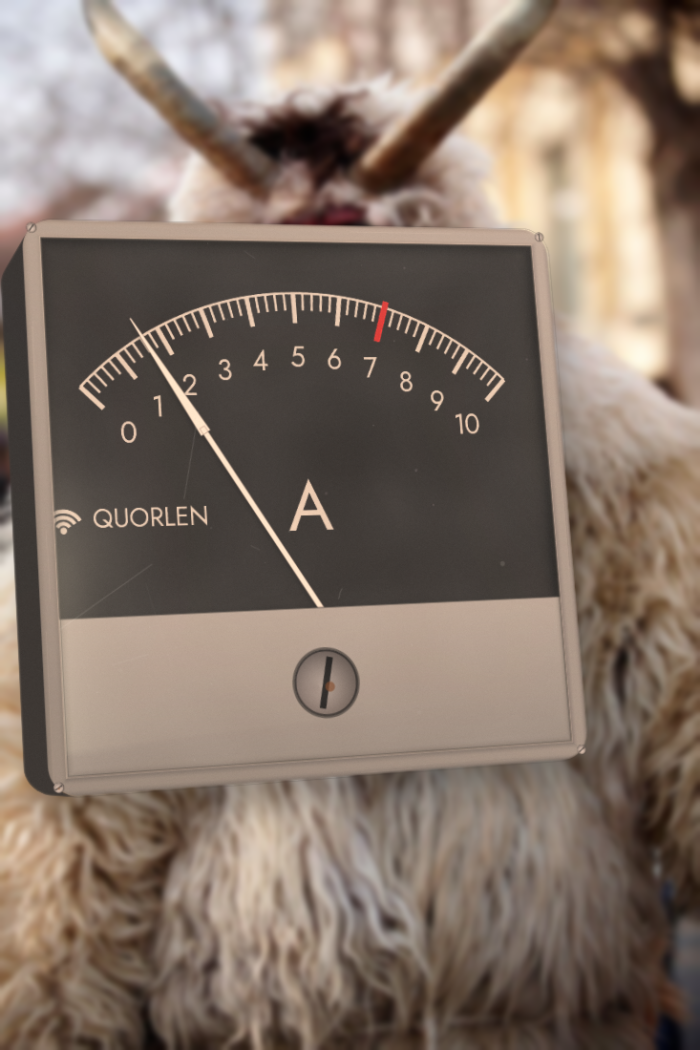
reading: value=1.6 unit=A
